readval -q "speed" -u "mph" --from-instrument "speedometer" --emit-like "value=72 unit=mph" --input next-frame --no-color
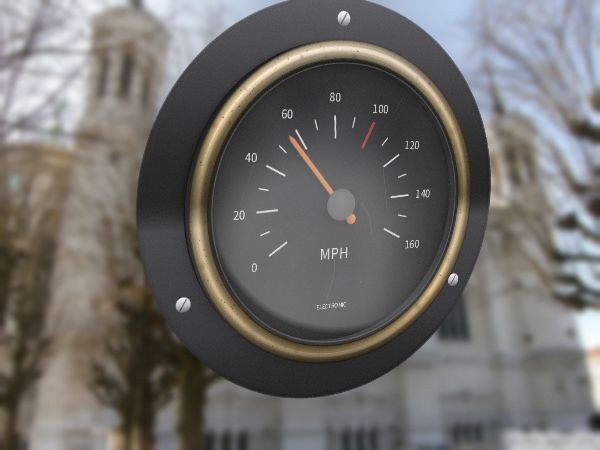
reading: value=55 unit=mph
